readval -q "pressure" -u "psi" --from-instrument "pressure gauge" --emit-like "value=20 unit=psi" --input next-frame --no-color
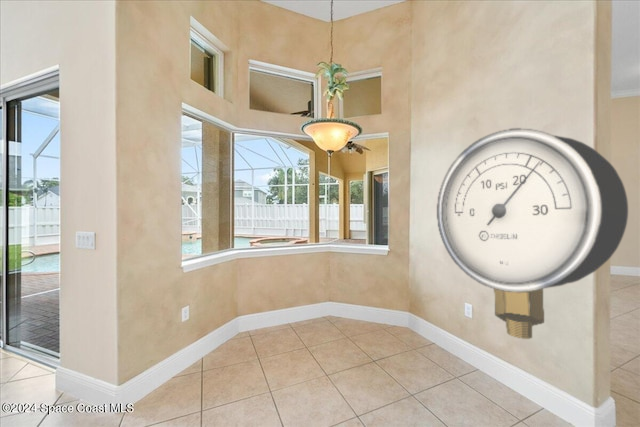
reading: value=22 unit=psi
